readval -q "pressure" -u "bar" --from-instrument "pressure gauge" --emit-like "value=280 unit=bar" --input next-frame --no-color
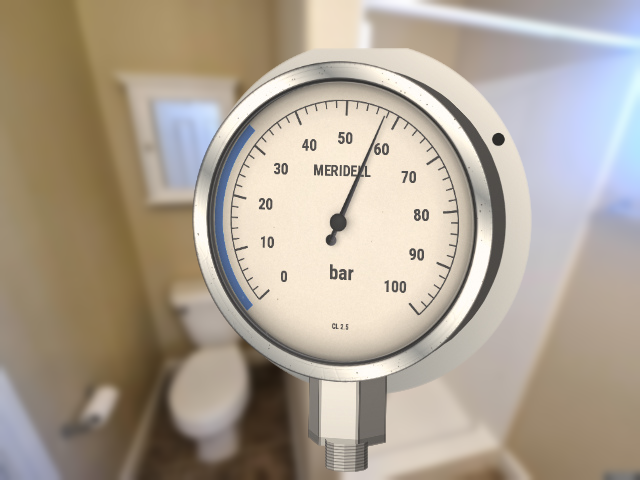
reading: value=58 unit=bar
